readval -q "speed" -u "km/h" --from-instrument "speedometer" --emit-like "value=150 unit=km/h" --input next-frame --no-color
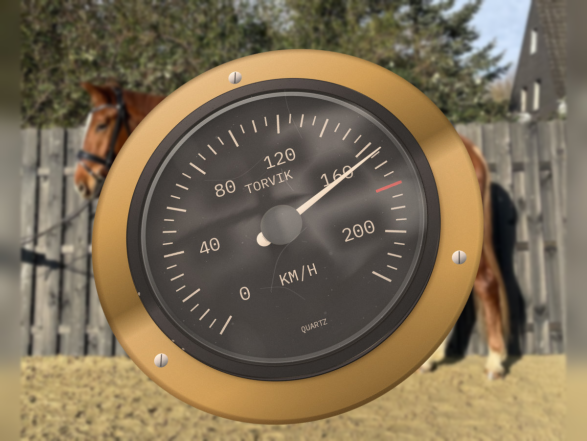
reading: value=165 unit=km/h
